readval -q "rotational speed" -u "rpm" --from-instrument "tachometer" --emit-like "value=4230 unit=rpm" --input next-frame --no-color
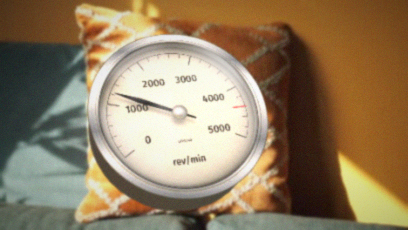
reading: value=1200 unit=rpm
